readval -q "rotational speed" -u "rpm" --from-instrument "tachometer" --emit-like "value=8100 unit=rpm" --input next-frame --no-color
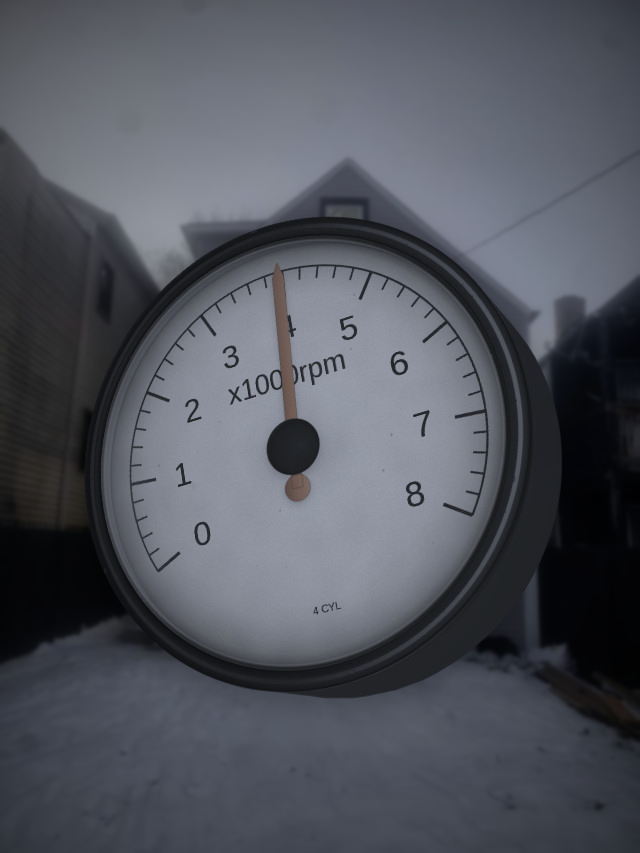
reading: value=4000 unit=rpm
